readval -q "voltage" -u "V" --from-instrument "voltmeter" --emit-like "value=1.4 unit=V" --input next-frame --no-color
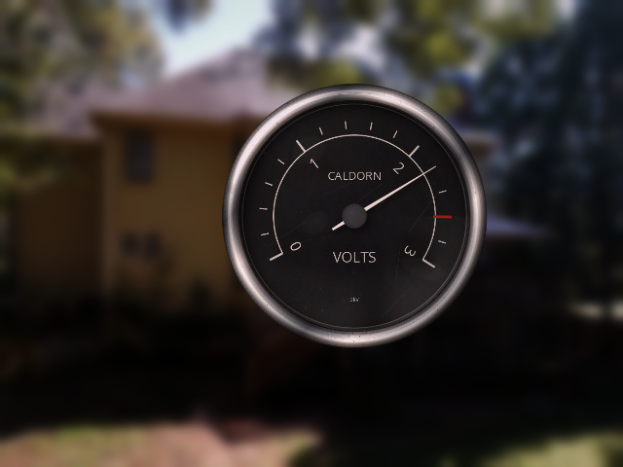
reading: value=2.2 unit=V
